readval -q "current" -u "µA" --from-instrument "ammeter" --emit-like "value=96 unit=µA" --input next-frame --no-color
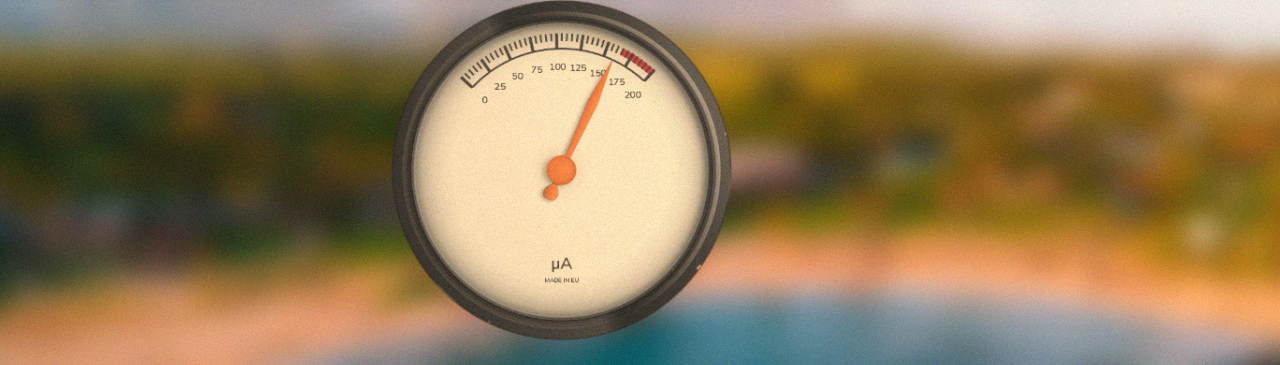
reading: value=160 unit=µA
